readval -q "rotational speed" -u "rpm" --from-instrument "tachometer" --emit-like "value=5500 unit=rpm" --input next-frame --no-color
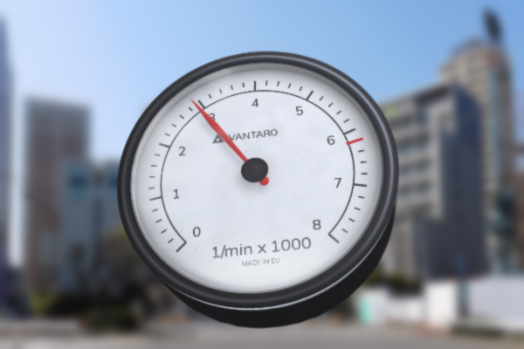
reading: value=2900 unit=rpm
